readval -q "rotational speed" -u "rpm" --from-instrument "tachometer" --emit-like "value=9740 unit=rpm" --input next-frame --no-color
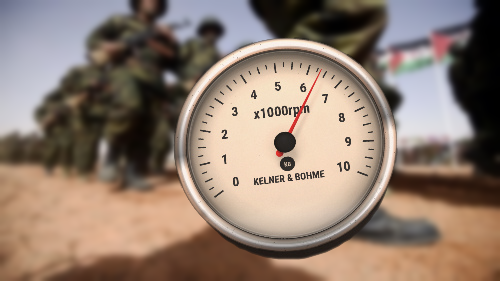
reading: value=6375 unit=rpm
